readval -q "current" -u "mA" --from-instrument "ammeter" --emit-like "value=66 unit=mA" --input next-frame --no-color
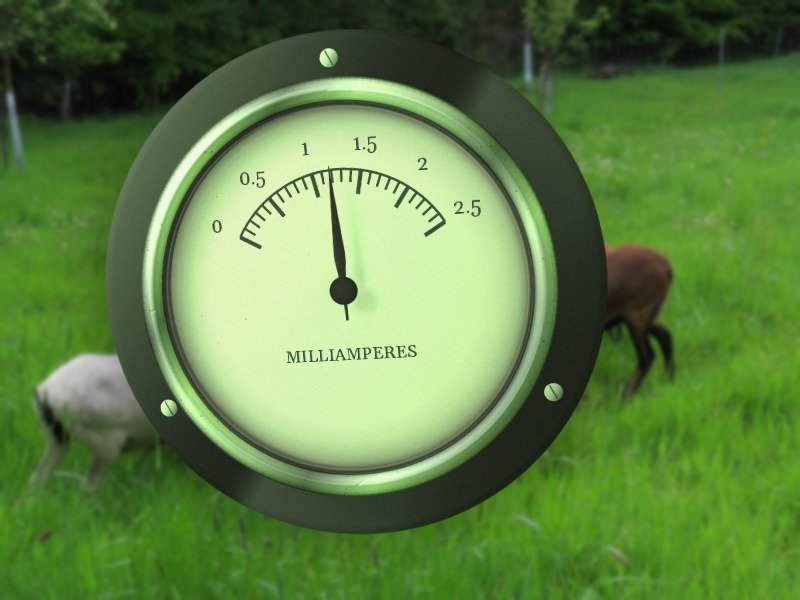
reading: value=1.2 unit=mA
